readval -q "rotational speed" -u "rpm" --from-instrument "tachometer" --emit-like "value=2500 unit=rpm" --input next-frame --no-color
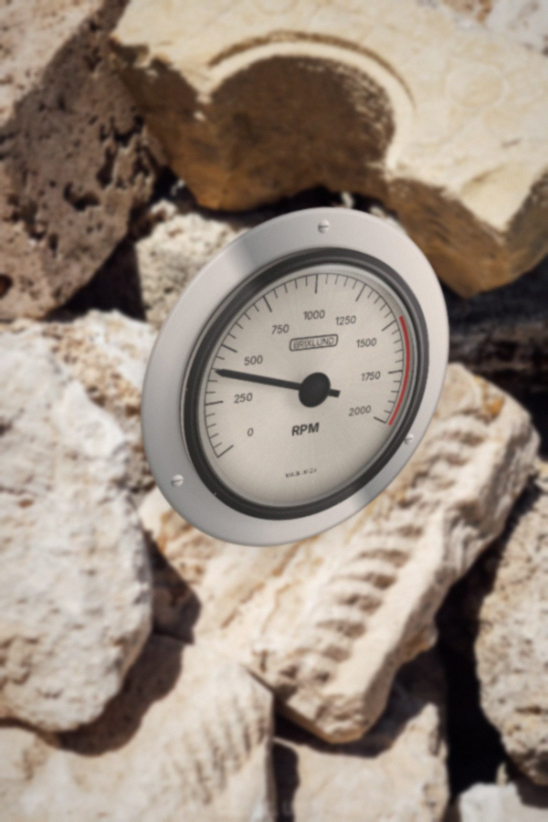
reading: value=400 unit=rpm
